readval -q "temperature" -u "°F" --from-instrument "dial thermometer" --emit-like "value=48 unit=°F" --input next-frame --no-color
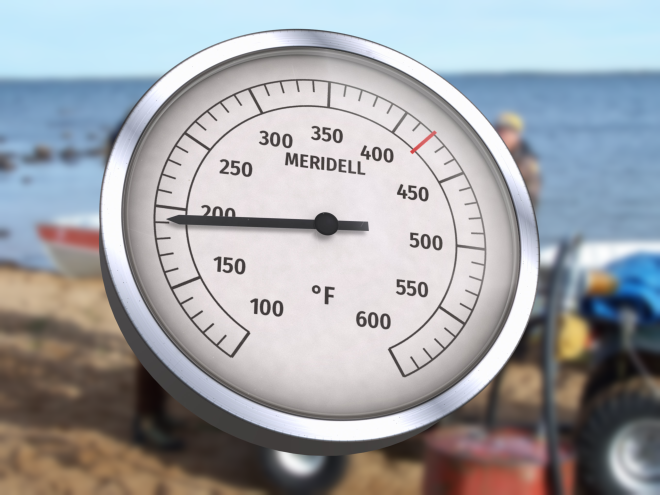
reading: value=190 unit=°F
